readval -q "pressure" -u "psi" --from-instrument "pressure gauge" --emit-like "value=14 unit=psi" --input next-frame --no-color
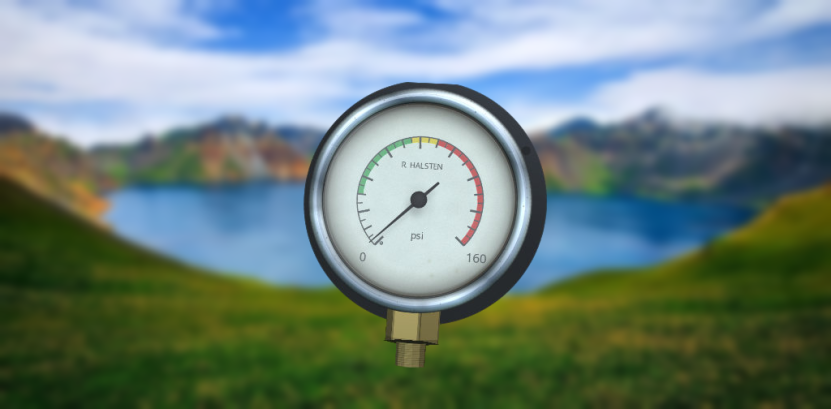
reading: value=2.5 unit=psi
